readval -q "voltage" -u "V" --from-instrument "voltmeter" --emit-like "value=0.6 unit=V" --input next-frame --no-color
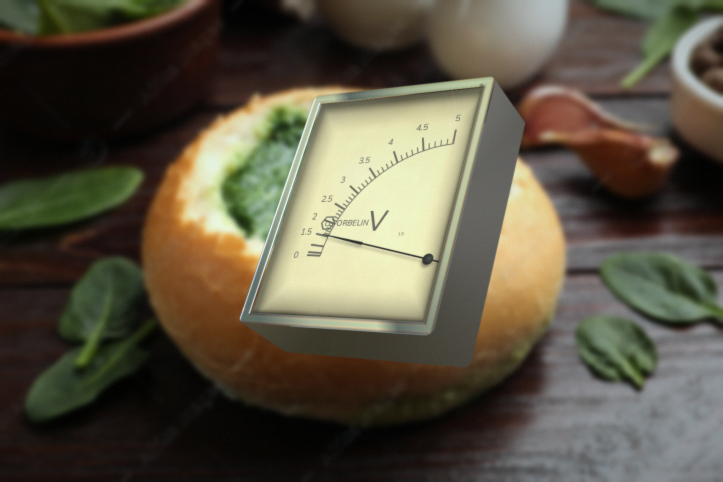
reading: value=1.5 unit=V
